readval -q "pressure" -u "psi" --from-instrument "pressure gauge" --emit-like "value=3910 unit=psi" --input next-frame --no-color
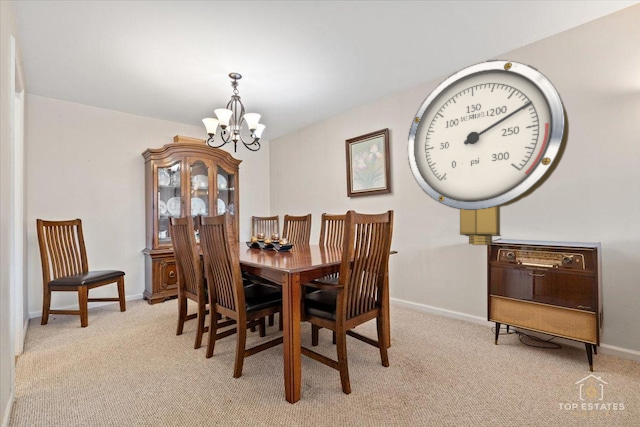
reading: value=225 unit=psi
